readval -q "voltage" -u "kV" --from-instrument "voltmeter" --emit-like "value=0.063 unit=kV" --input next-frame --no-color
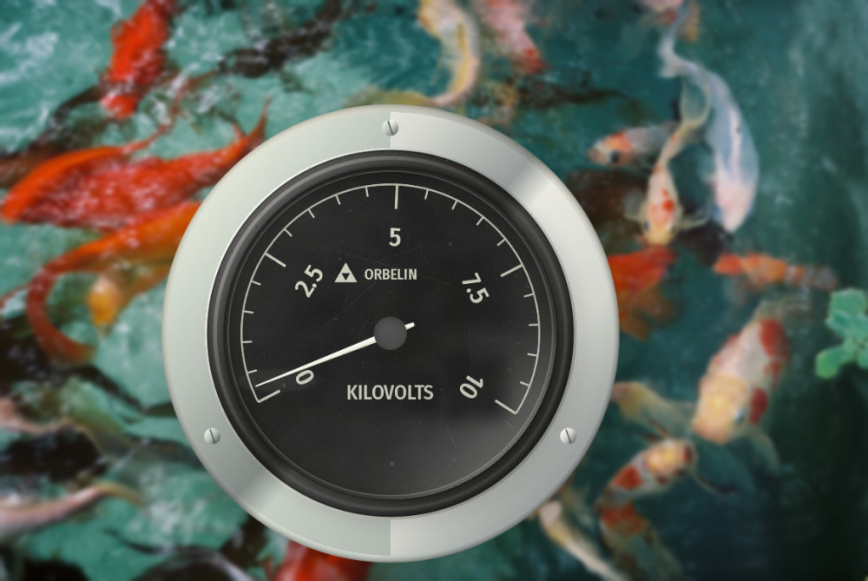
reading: value=0.25 unit=kV
